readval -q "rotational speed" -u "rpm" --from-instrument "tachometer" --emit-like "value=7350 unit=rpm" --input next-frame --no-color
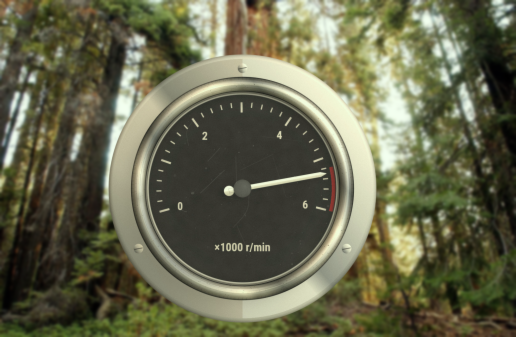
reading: value=5300 unit=rpm
